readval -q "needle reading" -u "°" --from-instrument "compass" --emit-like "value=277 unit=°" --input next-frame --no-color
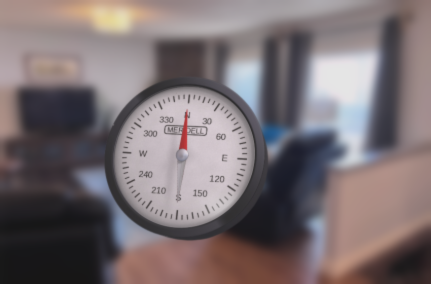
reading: value=0 unit=°
